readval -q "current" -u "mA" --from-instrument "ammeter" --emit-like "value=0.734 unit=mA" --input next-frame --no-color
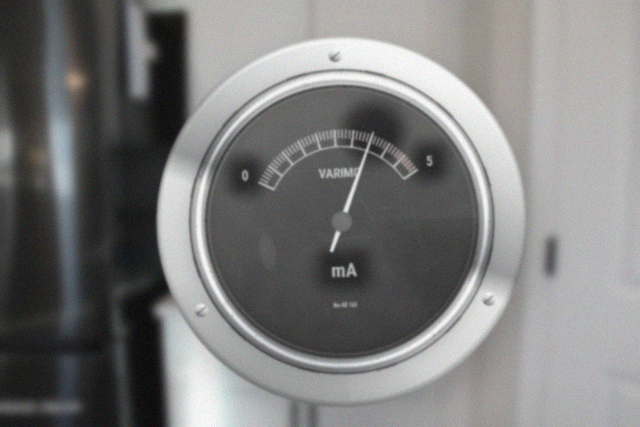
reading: value=3.5 unit=mA
